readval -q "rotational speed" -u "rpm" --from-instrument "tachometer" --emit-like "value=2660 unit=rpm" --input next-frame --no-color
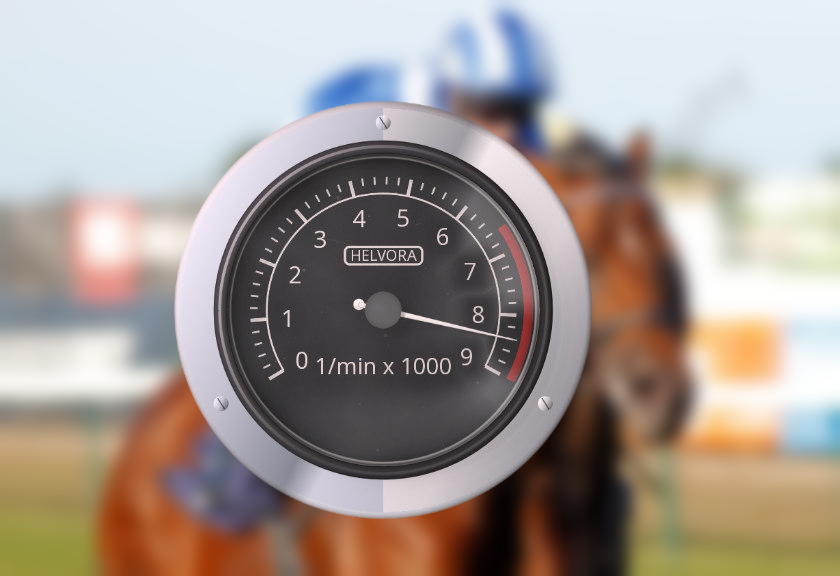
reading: value=8400 unit=rpm
